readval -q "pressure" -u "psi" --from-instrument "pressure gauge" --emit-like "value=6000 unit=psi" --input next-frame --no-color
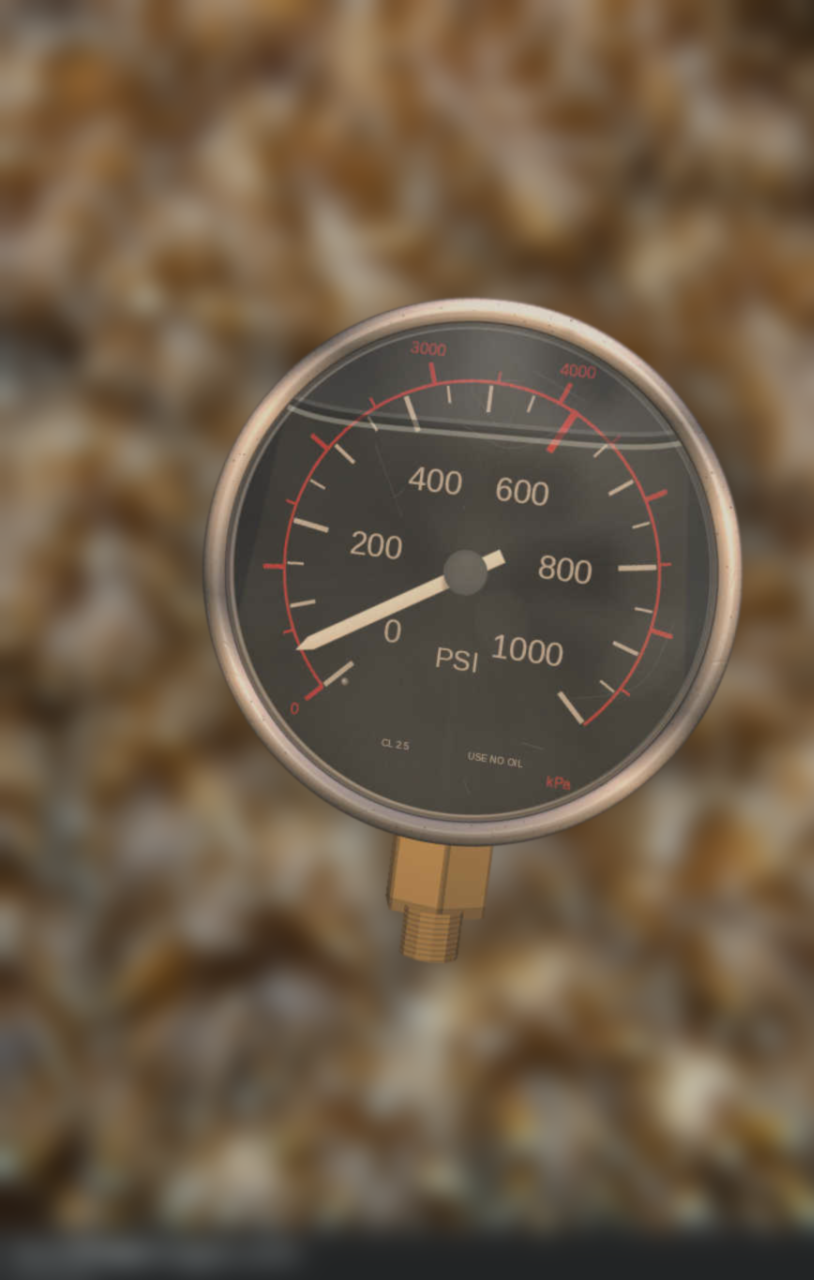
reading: value=50 unit=psi
